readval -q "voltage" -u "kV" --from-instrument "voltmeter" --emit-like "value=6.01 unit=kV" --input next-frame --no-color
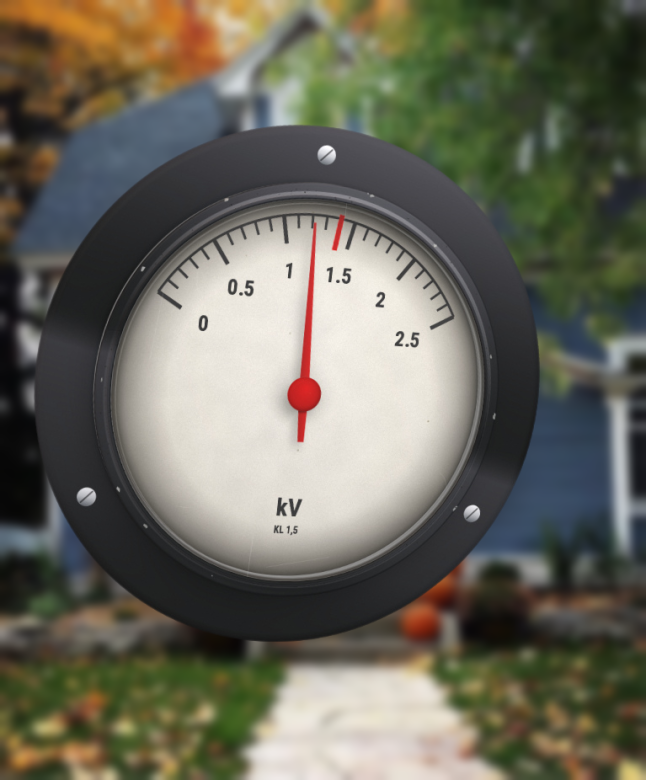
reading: value=1.2 unit=kV
